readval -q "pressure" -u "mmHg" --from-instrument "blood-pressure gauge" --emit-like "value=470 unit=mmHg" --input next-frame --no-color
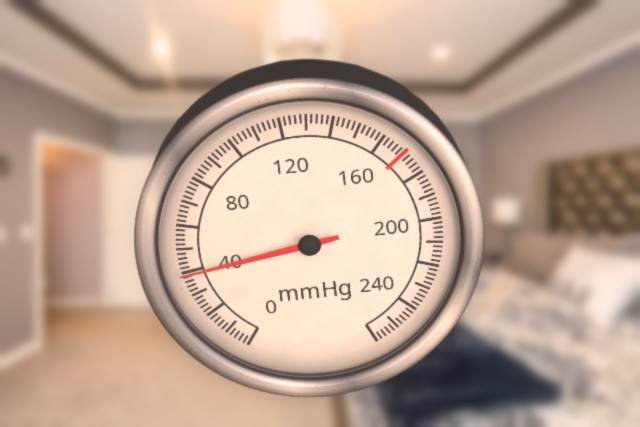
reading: value=40 unit=mmHg
